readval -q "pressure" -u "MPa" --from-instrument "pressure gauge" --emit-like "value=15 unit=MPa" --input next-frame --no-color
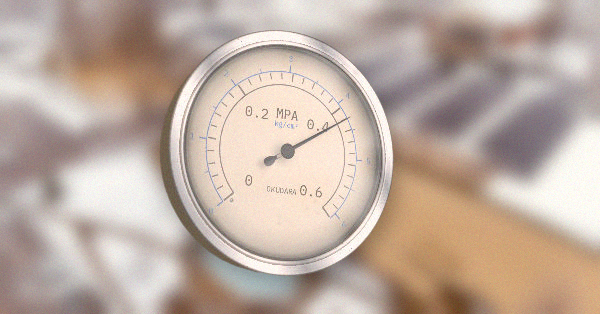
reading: value=0.42 unit=MPa
